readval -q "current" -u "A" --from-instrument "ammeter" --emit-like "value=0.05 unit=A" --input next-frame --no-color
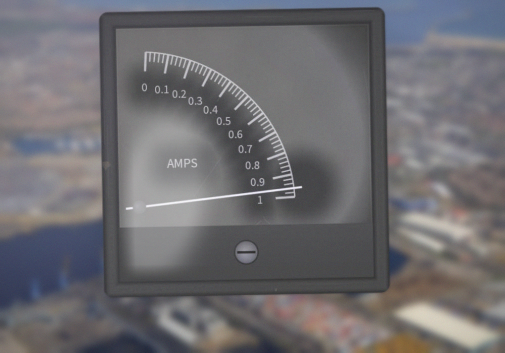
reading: value=0.96 unit=A
